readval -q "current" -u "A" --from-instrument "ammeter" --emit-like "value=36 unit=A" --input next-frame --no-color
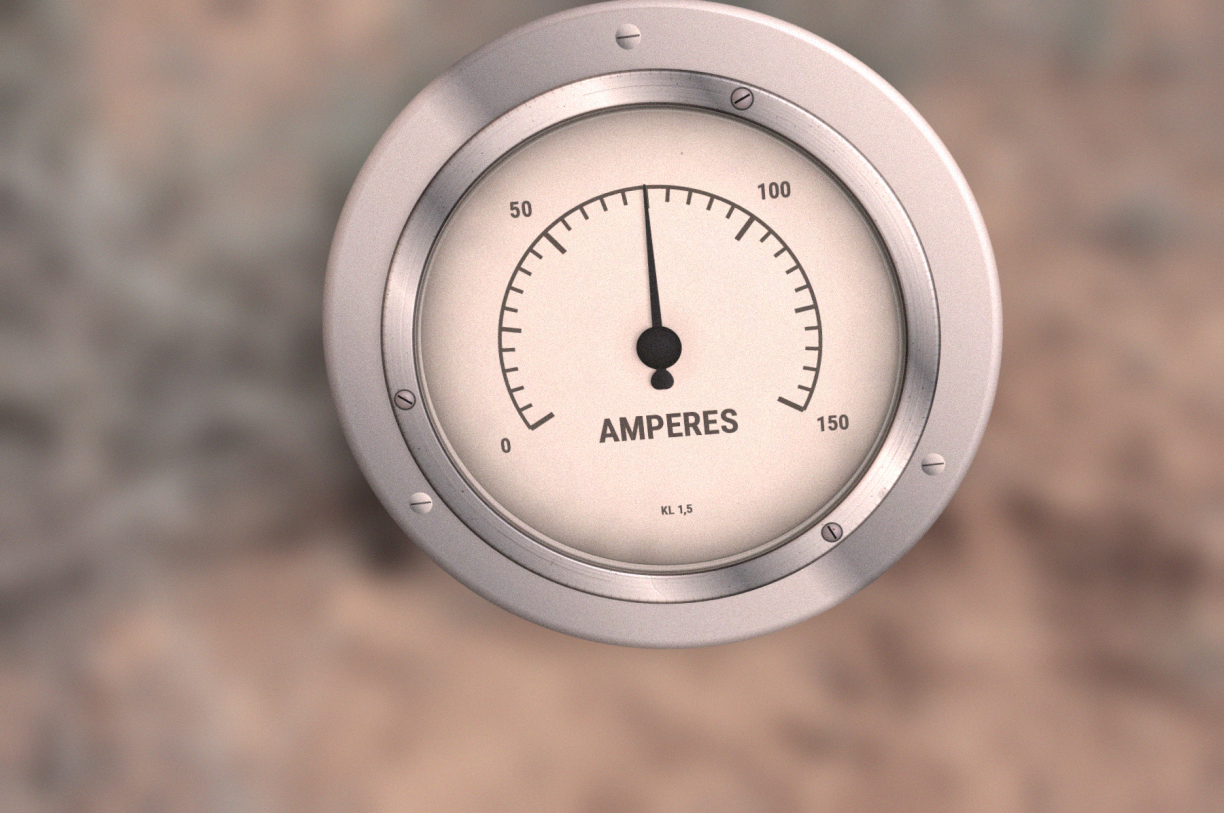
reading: value=75 unit=A
